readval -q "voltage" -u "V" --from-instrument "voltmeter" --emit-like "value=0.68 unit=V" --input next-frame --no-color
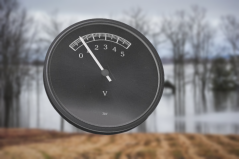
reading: value=1 unit=V
